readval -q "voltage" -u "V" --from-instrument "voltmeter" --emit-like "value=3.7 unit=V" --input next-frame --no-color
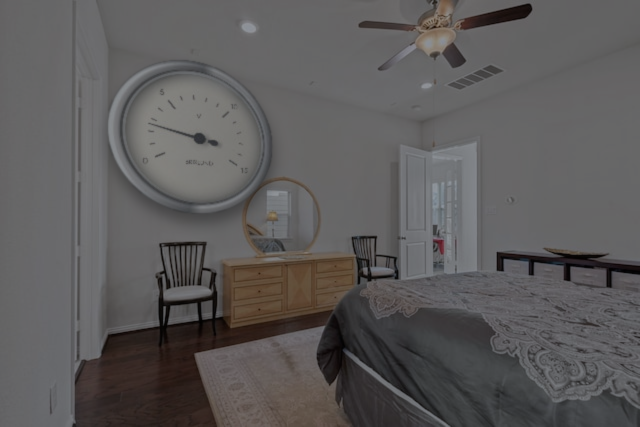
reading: value=2.5 unit=V
